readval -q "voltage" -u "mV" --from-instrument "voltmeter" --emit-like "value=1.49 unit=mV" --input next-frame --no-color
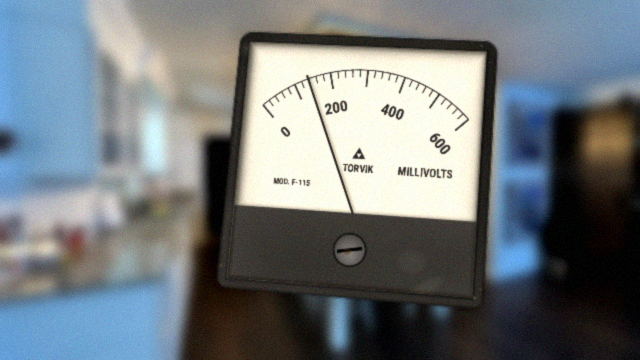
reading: value=140 unit=mV
